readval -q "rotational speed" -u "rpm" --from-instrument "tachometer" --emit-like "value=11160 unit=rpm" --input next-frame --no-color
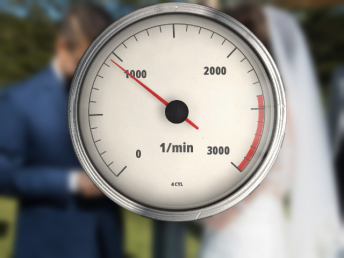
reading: value=950 unit=rpm
